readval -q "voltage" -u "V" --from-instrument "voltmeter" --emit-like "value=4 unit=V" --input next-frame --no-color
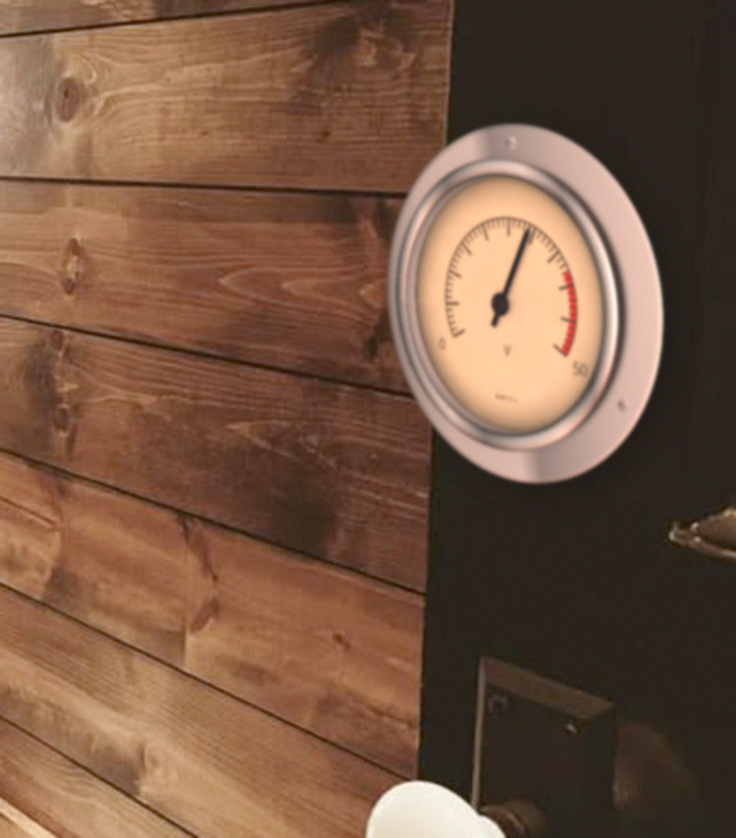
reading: value=30 unit=V
